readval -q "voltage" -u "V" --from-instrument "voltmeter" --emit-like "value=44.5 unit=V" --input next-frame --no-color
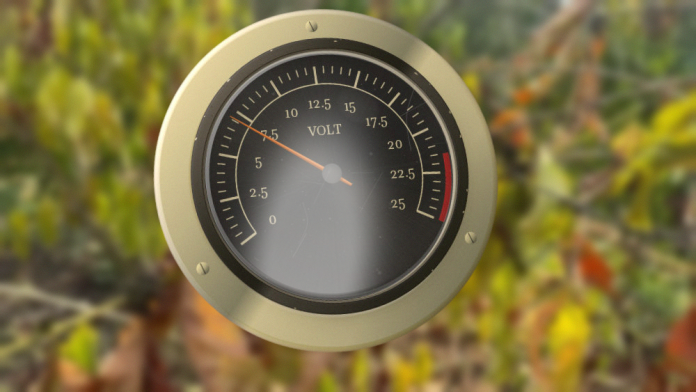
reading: value=7 unit=V
